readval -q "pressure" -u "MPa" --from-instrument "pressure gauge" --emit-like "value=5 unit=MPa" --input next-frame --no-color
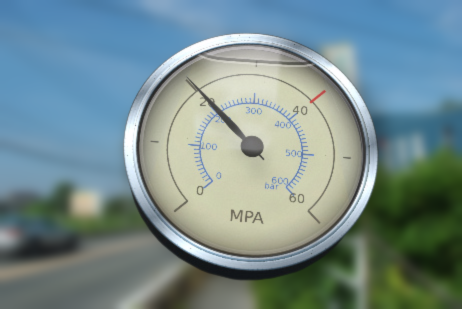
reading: value=20 unit=MPa
